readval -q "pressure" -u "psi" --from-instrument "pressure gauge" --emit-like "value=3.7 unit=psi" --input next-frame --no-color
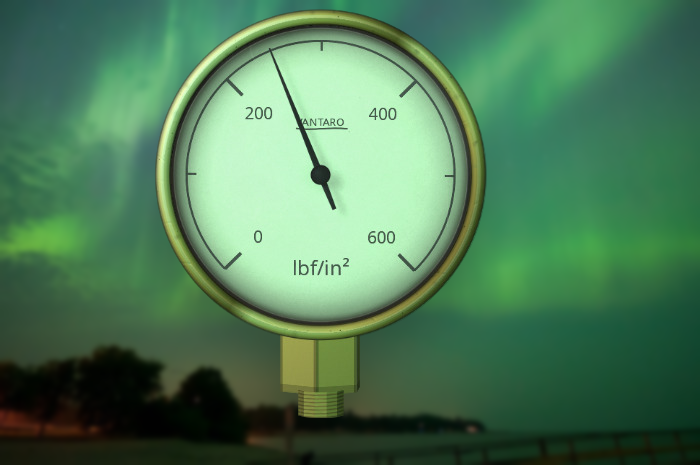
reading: value=250 unit=psi
